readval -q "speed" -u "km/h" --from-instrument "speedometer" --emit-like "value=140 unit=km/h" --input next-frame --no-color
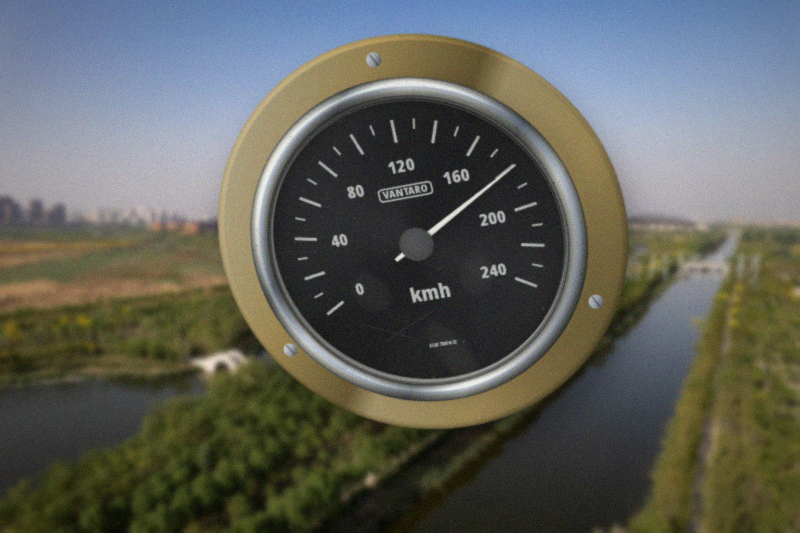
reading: value=180 unit=km/h
